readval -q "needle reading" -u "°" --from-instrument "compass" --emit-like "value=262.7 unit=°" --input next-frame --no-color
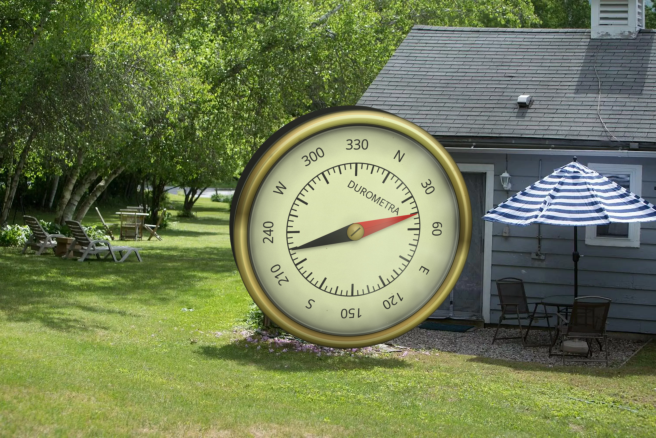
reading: value=45 unit=°
